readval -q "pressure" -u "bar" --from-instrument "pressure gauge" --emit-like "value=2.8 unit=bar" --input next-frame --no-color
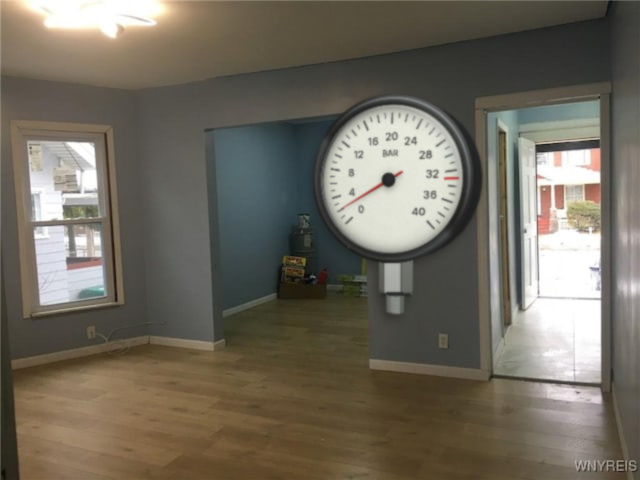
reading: value=2 unit=bar
